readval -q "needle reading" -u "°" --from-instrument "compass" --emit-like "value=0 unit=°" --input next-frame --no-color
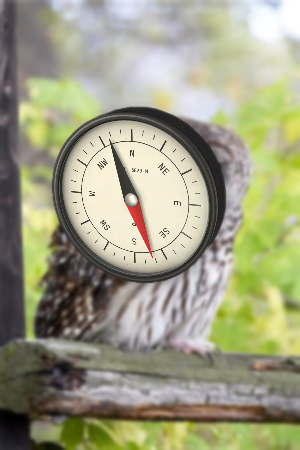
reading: value=160 unit=°
